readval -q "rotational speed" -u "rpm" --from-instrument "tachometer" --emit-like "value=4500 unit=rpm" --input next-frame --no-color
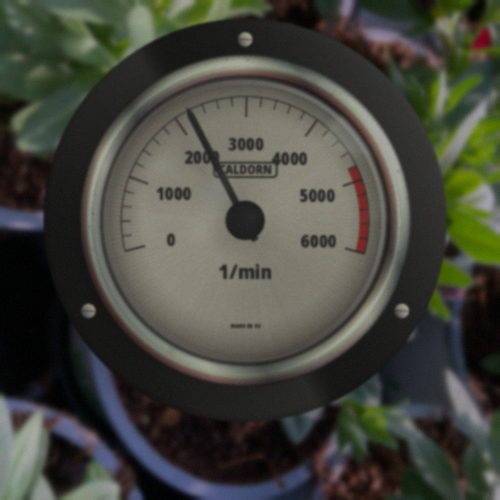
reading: value=2200 unit=rpm
